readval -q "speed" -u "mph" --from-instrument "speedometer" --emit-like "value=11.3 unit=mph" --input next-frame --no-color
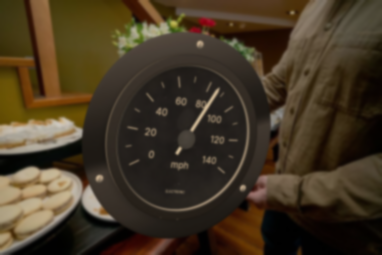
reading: value=85 unit=mph
